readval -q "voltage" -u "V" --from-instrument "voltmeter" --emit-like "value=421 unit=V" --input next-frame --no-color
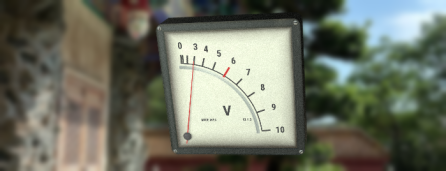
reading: value=3 unit=V
